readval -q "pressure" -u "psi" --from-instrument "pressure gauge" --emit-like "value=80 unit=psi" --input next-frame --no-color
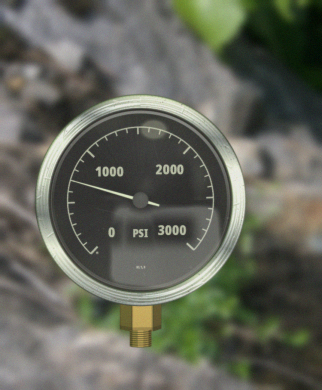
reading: value=700 unit=psi
